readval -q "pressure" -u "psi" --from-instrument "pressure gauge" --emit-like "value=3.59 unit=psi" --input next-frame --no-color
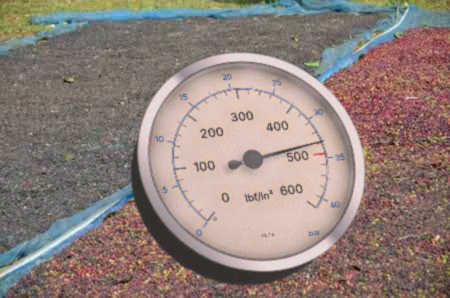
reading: value=480 unit=psi
